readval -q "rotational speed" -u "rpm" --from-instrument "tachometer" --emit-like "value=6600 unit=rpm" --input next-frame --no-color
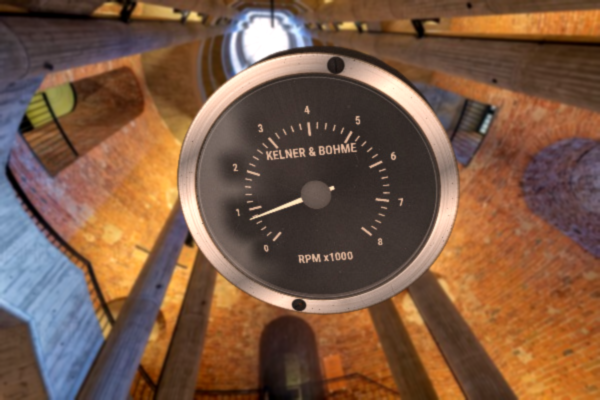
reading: value=800 unit=rpm
